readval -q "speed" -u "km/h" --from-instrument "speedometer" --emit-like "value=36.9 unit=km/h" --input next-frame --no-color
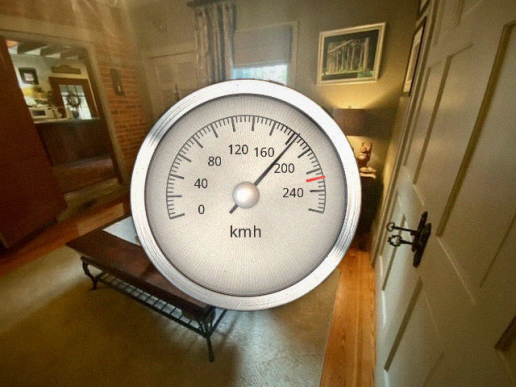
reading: value=184 unit=km/h
